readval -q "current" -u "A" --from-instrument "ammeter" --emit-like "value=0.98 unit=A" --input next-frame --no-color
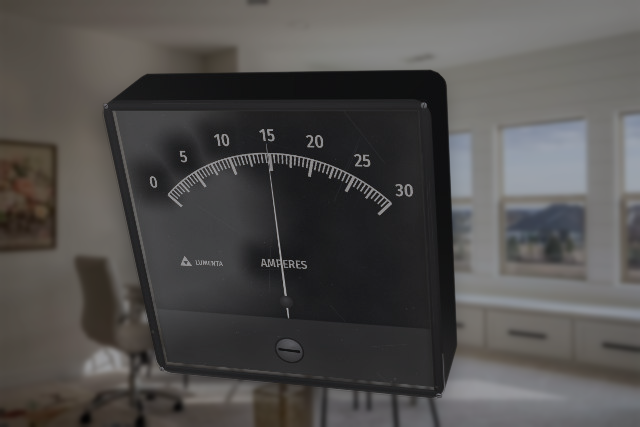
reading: value=15 unit=A
